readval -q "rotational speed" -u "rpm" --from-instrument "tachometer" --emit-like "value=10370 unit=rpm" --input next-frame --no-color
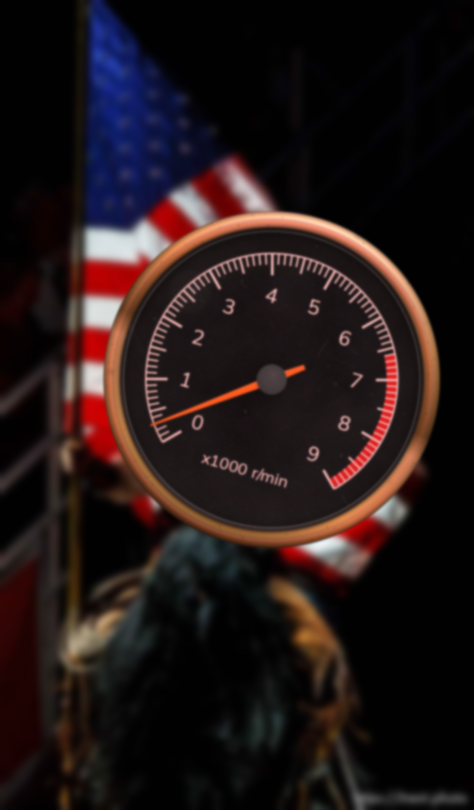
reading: value=300 unit=rpm
